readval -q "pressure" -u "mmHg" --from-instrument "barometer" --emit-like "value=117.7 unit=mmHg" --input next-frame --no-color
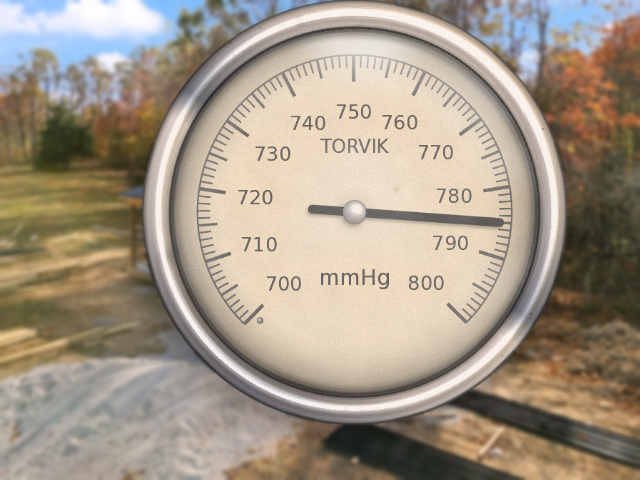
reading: value=785 unit=mmHg
